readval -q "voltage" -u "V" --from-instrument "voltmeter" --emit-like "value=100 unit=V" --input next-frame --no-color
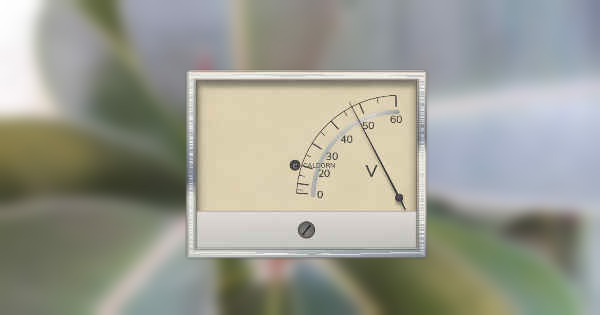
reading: value=47.5 unit=V
